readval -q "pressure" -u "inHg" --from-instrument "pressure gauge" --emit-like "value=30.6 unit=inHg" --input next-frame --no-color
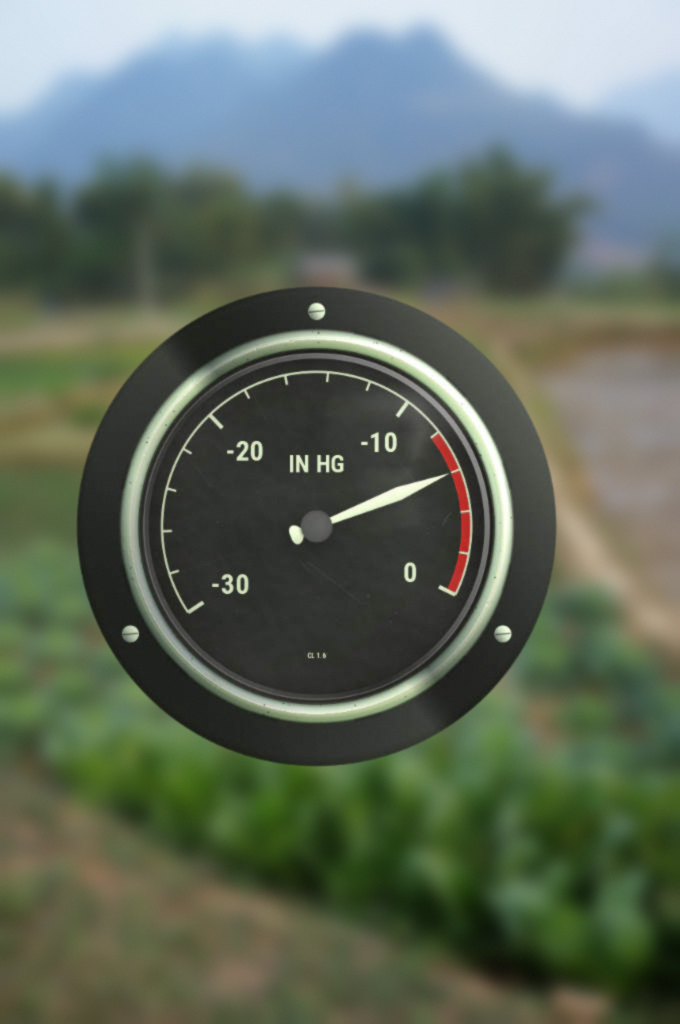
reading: value=-6 unit=inHg
